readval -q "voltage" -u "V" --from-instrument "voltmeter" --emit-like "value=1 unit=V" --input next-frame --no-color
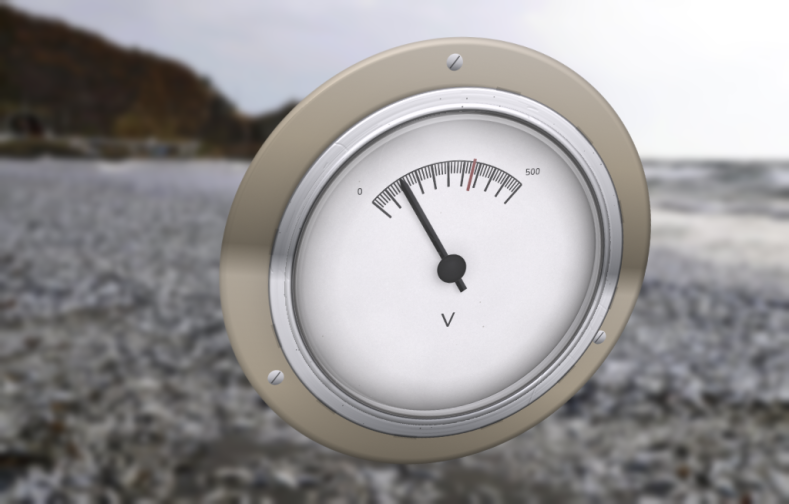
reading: value=100 unit=V
